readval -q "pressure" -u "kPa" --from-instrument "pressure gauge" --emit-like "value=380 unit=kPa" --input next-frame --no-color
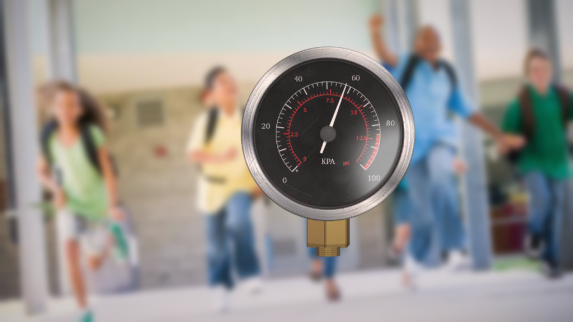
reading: value=58 unit=kPa
